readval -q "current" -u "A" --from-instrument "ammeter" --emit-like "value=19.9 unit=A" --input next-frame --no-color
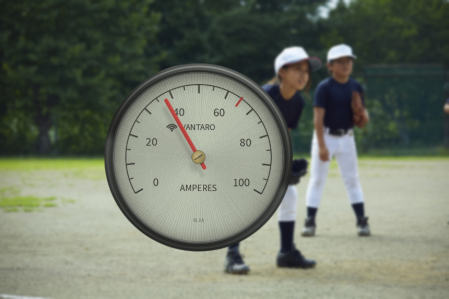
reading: value=37.5 unit=A
